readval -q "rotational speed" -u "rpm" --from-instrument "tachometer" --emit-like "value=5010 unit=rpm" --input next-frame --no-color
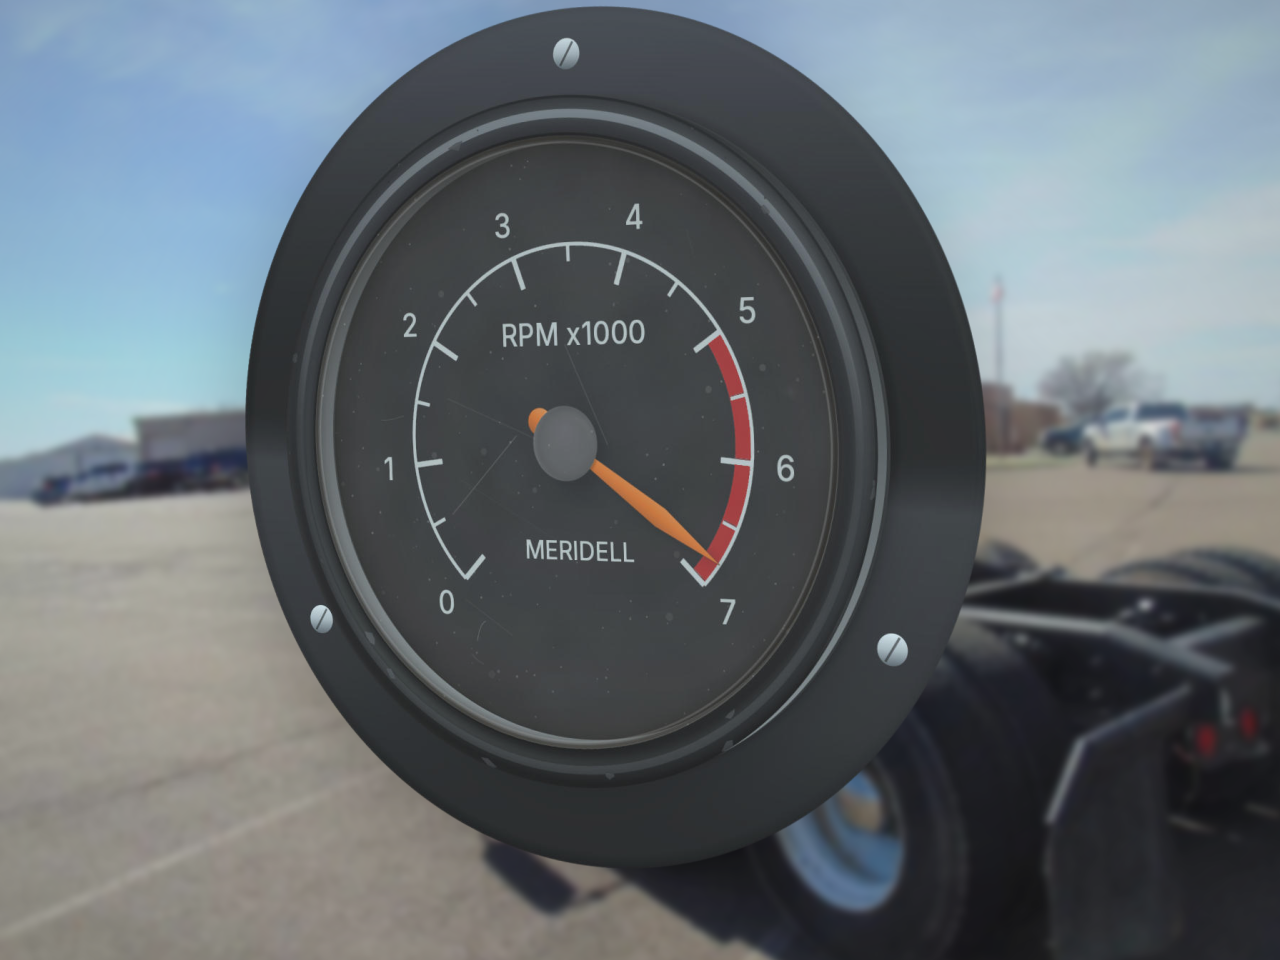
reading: value=6750 unit=rpm
